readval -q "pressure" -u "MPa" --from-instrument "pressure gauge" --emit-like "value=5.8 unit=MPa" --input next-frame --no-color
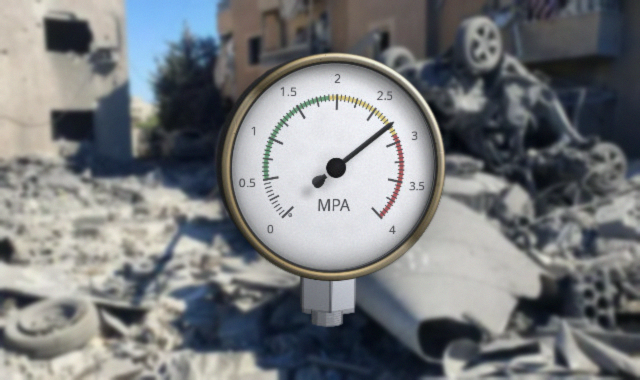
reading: value=2.75 unit=MPa
